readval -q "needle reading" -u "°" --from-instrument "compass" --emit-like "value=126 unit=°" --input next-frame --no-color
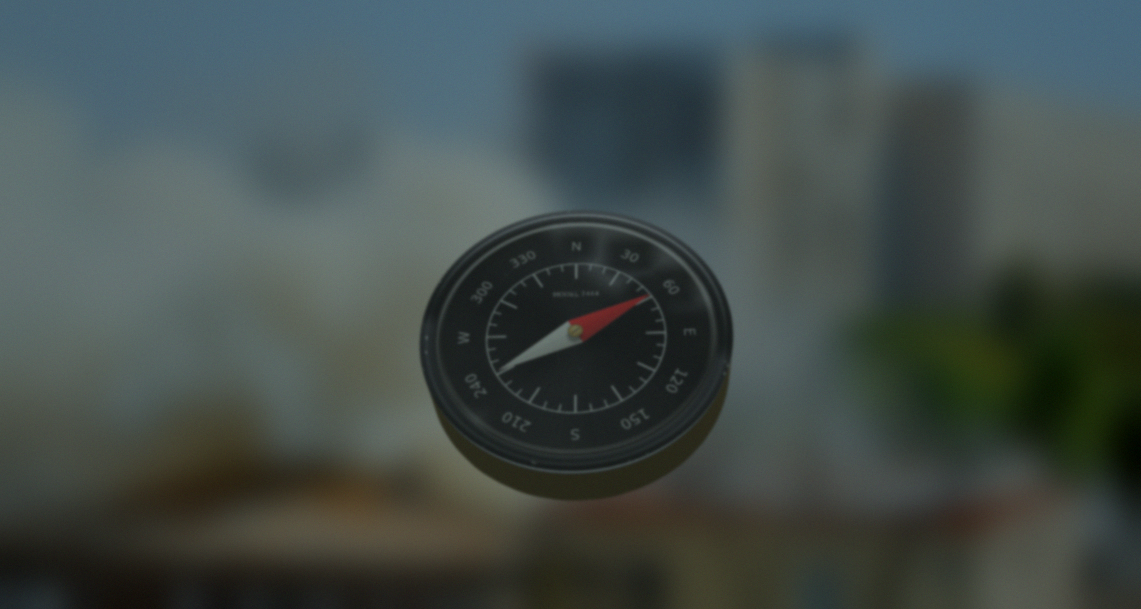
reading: value=60 unit=°
